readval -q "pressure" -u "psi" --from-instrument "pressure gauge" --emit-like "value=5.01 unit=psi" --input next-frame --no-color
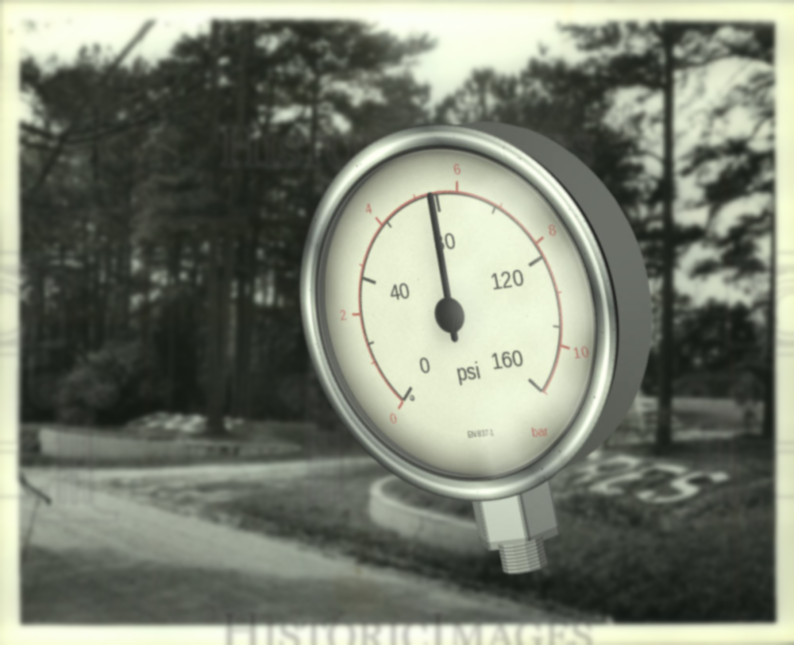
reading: value=80 unit=psi
